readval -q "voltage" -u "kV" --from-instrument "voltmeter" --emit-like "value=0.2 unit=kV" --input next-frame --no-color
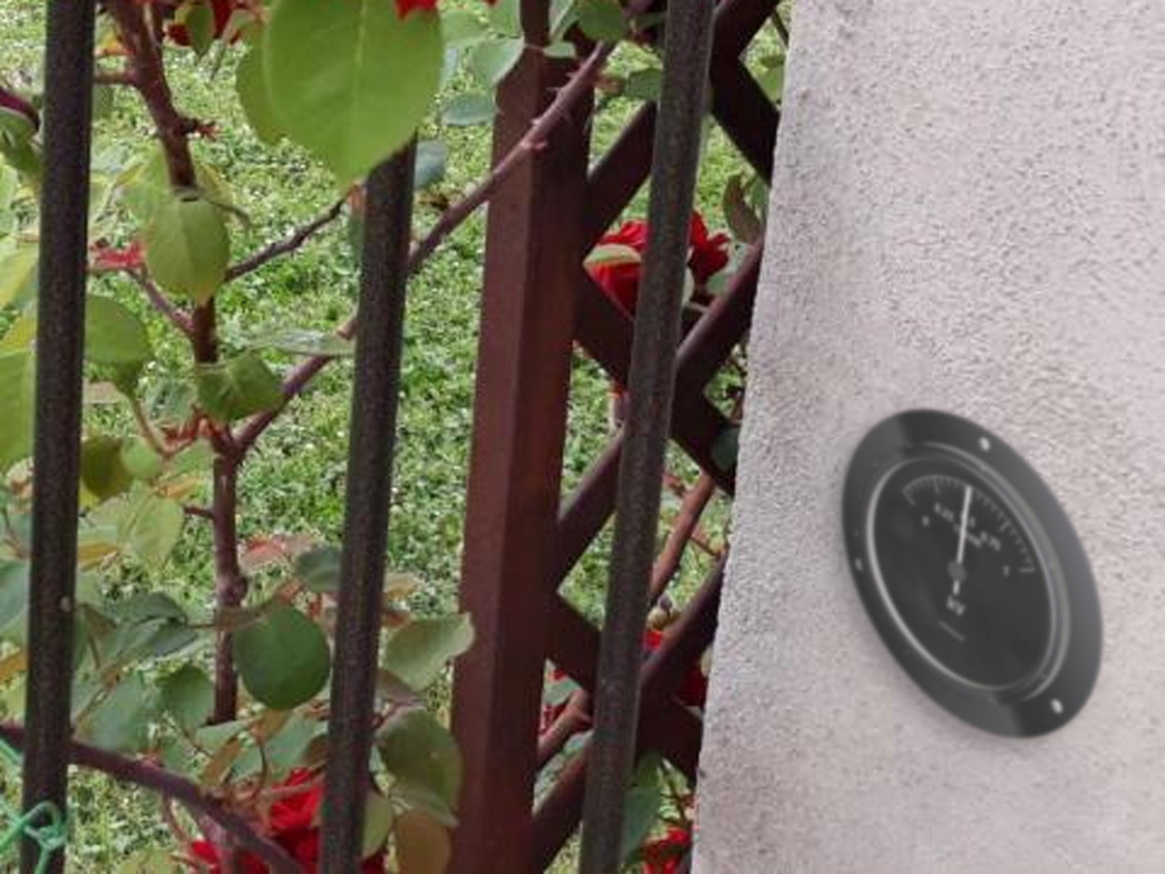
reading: value=0.5 unit=kV
